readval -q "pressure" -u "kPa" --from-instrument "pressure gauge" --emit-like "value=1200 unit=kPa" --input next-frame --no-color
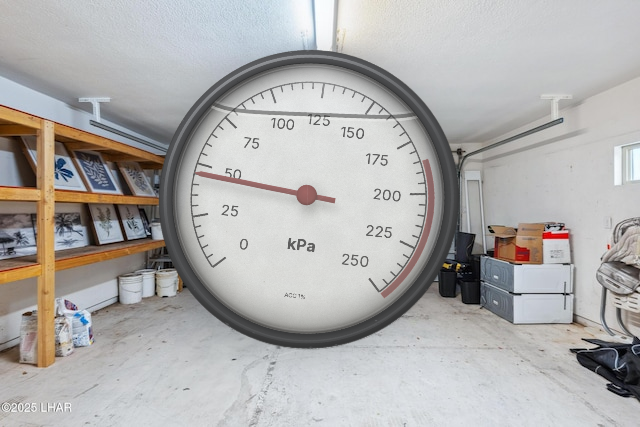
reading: value=45 unit=kPa
